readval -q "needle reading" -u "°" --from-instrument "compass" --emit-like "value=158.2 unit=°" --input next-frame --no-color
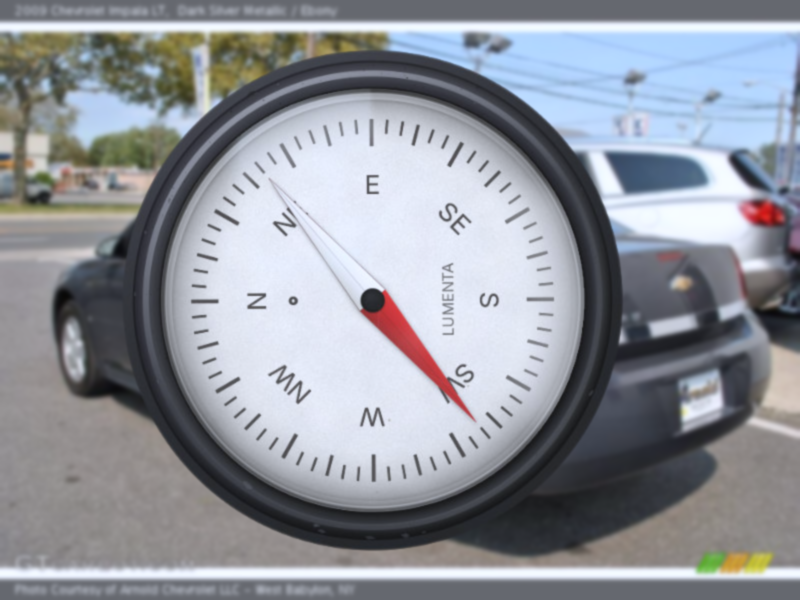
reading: value=230 unit=°
